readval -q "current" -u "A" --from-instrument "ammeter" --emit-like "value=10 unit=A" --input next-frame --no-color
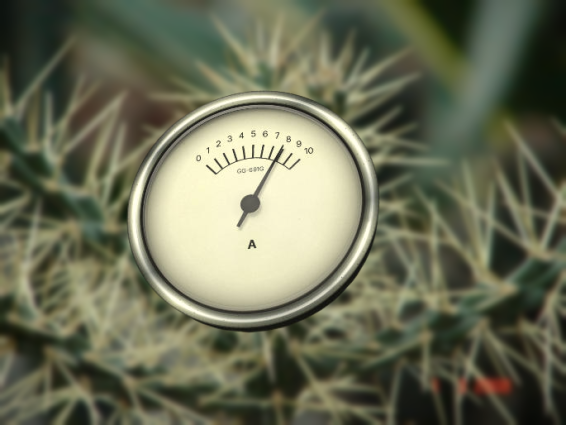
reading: value=8 unit=A
